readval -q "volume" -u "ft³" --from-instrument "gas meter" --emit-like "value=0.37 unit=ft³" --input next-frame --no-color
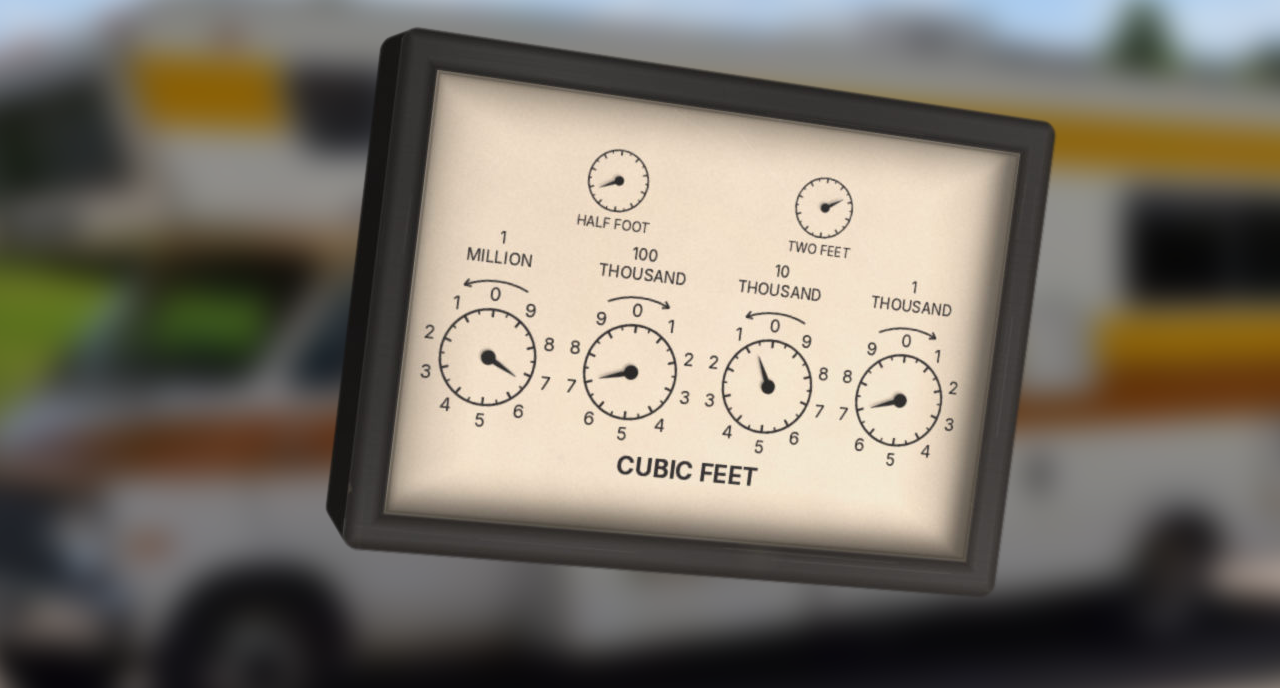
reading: value=670700 unit=ft³
